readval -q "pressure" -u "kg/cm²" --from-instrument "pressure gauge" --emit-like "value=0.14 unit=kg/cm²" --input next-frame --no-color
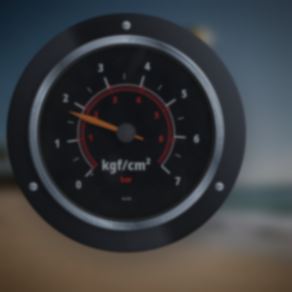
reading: value=1.75 unit=kg/cm²
